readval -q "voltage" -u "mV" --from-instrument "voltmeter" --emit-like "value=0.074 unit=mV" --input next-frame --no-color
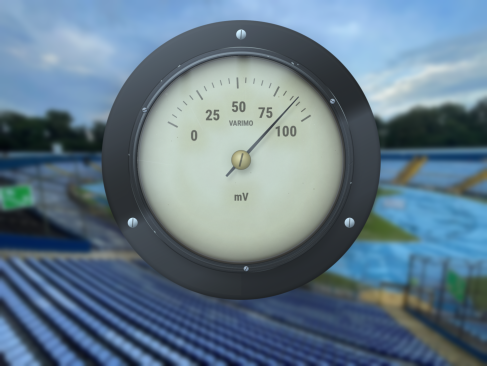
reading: value=87.5 unit=mV
